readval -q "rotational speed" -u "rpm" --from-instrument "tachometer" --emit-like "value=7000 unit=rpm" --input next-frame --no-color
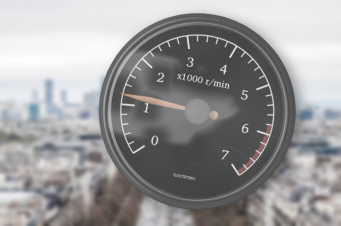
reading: value=1200 unit=rpm
